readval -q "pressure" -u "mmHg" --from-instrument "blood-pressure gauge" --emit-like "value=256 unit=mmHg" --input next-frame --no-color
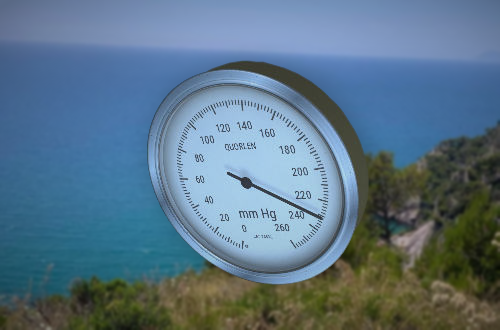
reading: value=230 unit=mmHg
